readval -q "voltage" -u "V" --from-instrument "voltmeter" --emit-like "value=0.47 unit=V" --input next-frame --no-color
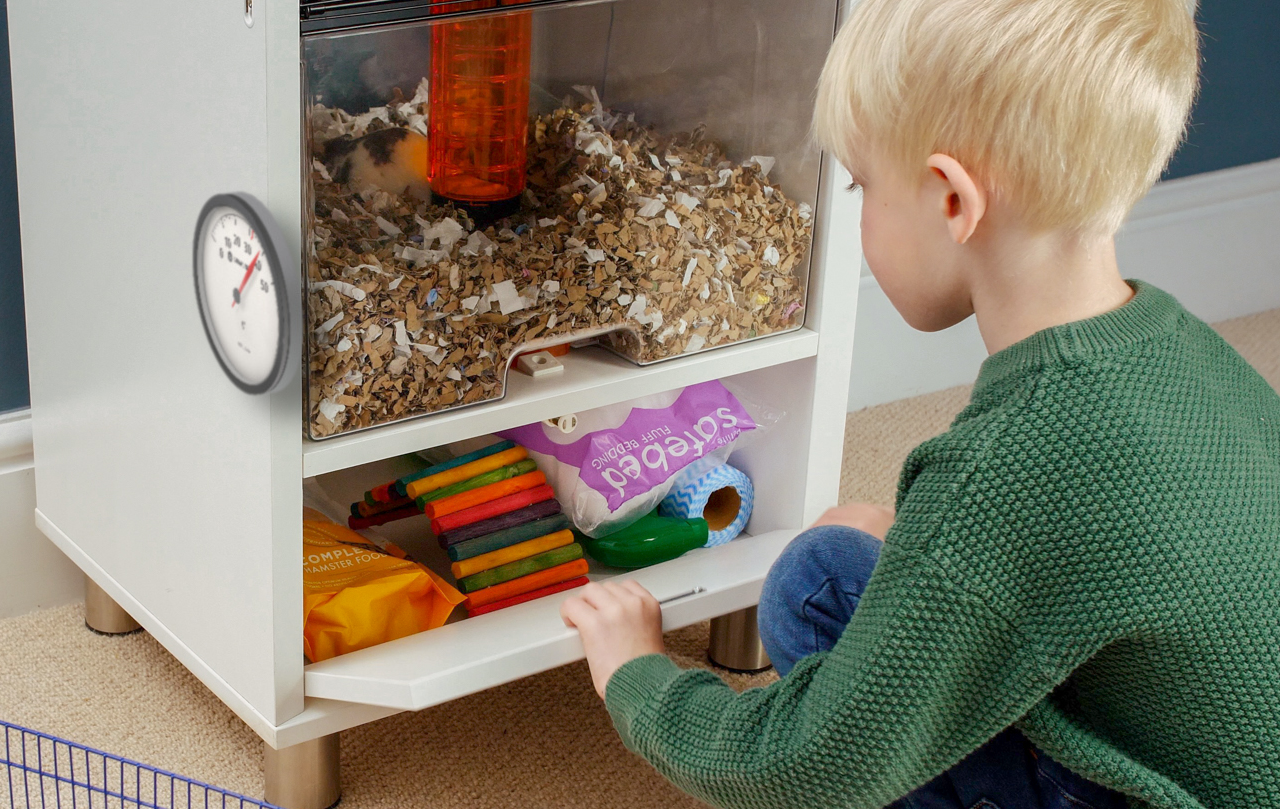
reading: value=40 unit=V
